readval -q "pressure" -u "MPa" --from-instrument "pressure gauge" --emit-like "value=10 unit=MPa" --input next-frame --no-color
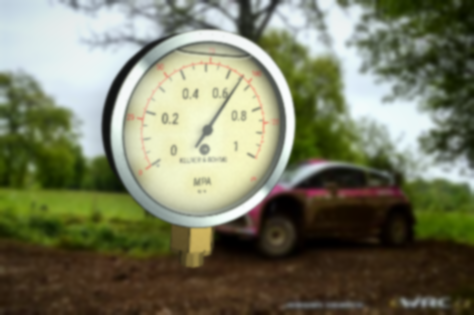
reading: value=0.65 unit=MPa
